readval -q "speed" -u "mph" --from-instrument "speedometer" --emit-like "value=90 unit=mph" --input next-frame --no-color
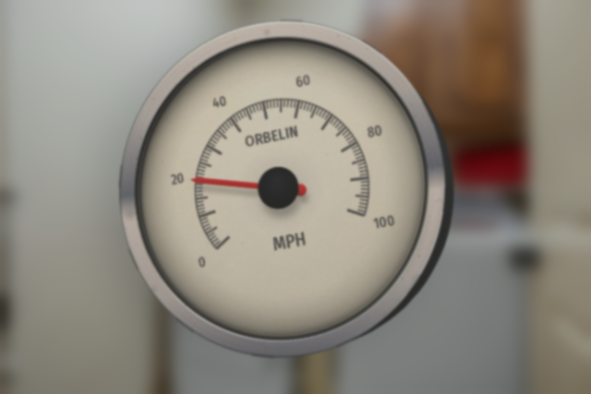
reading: value=20 unit=mph
